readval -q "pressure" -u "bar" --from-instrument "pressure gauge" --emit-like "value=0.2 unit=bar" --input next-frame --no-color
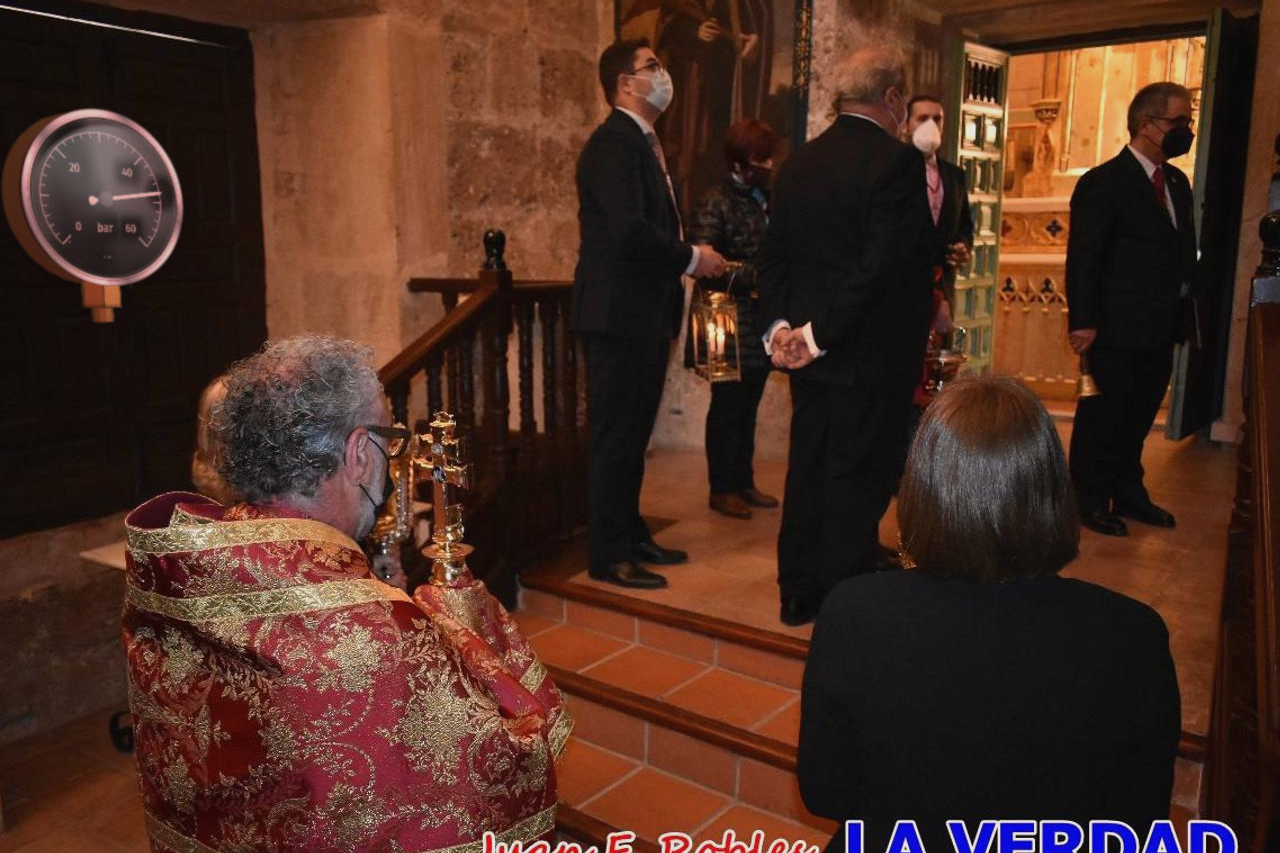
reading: value=48 unit=bar
